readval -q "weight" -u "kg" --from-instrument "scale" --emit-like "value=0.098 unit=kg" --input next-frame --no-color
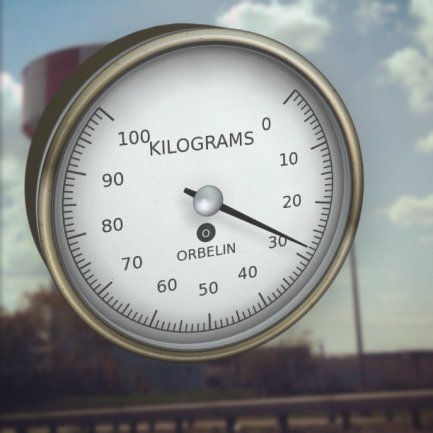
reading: value=28 unit=kg
